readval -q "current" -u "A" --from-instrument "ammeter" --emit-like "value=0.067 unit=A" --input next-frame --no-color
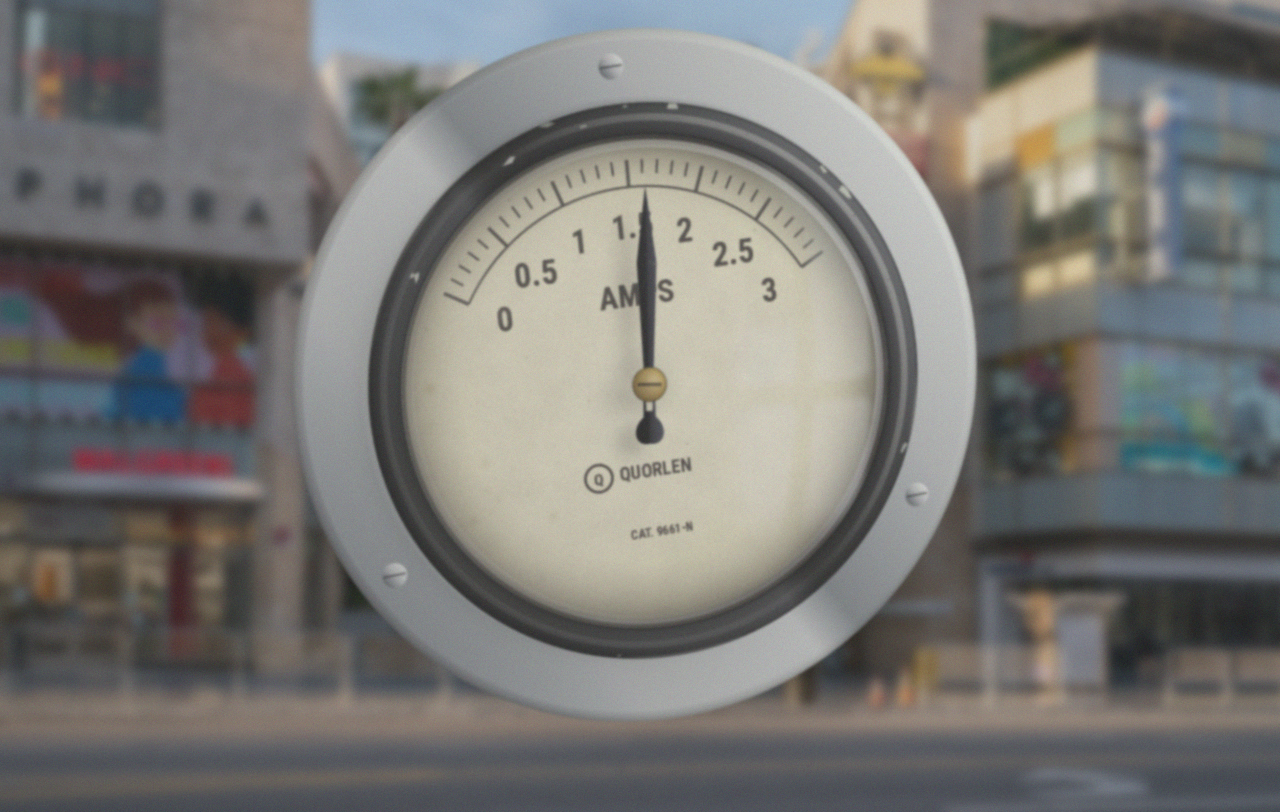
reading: value=1.6 unit=A
